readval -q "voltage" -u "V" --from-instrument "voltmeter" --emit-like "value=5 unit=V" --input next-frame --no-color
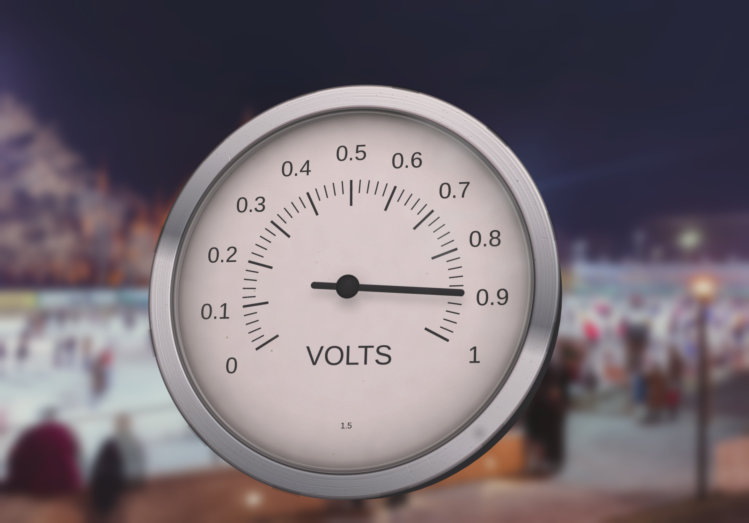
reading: value=0.9 unit=V
